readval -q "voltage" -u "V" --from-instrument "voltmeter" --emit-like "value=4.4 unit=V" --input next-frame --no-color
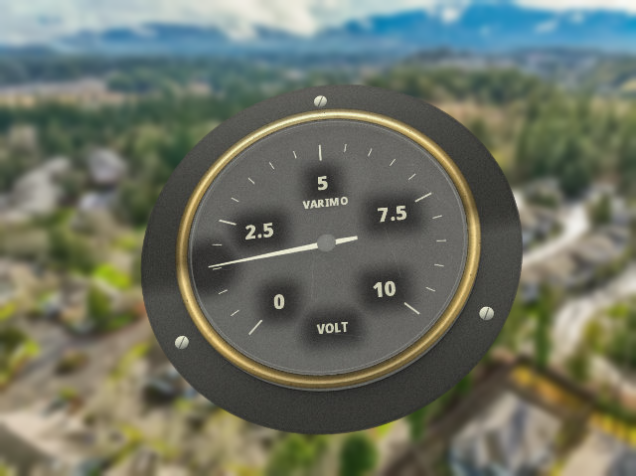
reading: value=1.5 unit=V
